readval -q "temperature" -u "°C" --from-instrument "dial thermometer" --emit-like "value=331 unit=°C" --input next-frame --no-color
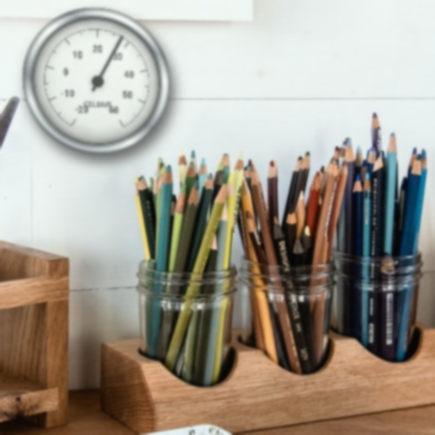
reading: value=27.5 unit=°C
